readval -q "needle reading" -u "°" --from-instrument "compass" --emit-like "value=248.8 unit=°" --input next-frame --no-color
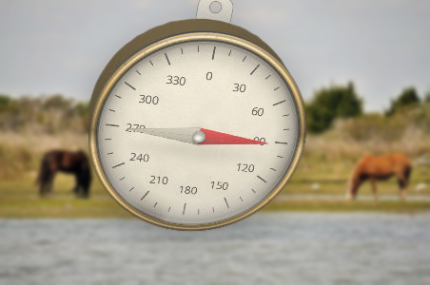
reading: value=90 unit=°
